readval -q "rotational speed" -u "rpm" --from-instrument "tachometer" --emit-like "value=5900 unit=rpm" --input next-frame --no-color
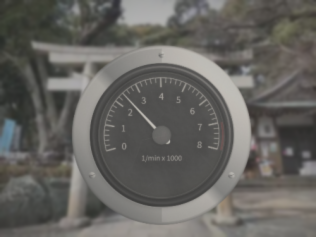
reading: value=2400 unit=rpm
